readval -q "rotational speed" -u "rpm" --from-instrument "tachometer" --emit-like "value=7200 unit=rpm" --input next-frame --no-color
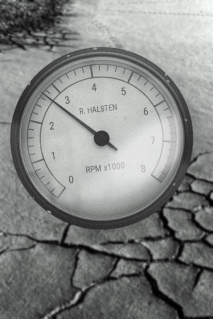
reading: value=2700 unit=rpm
